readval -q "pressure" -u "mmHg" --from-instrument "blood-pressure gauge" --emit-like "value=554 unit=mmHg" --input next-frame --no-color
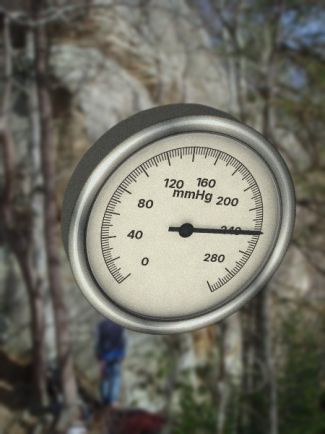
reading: value=240 unit=mmHg
